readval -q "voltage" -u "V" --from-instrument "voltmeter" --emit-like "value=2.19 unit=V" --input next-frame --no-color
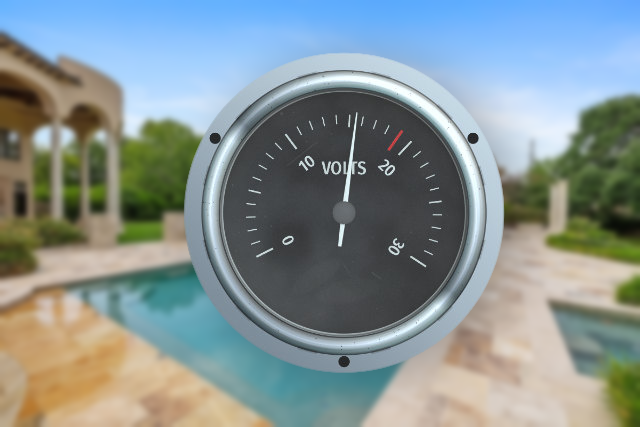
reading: value=15.5 unit=V
